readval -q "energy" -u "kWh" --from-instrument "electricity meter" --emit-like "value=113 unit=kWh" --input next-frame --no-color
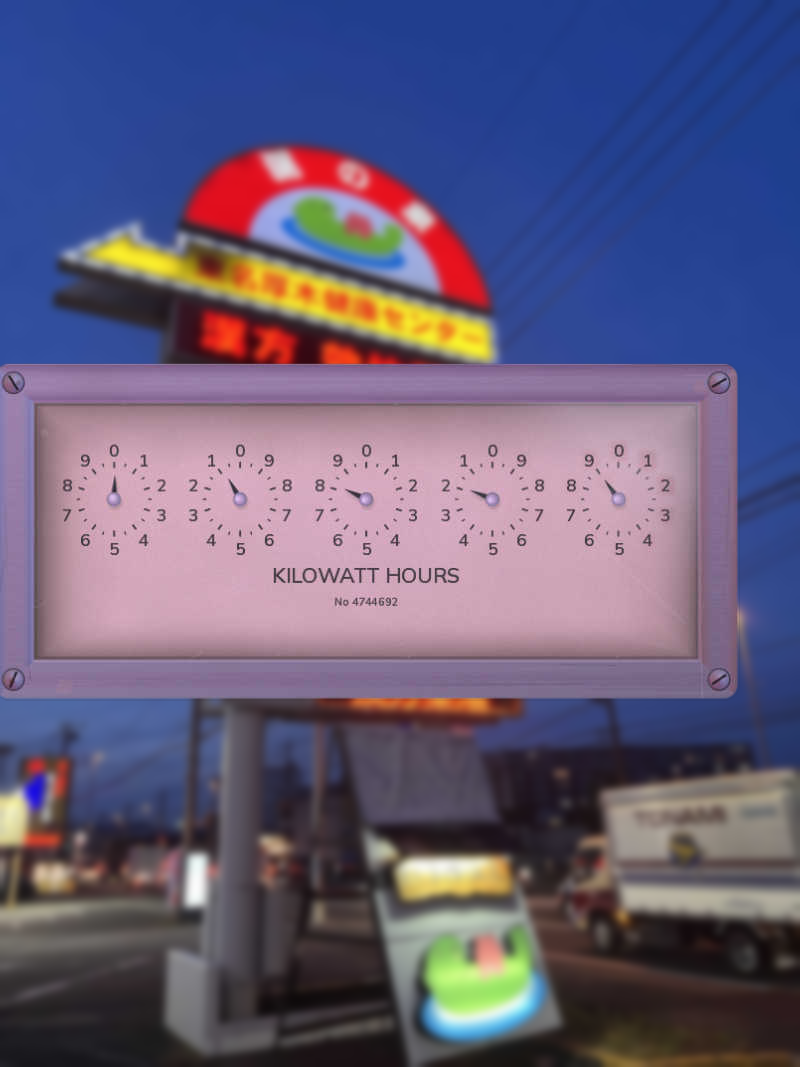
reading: value=819 unit=kWh
